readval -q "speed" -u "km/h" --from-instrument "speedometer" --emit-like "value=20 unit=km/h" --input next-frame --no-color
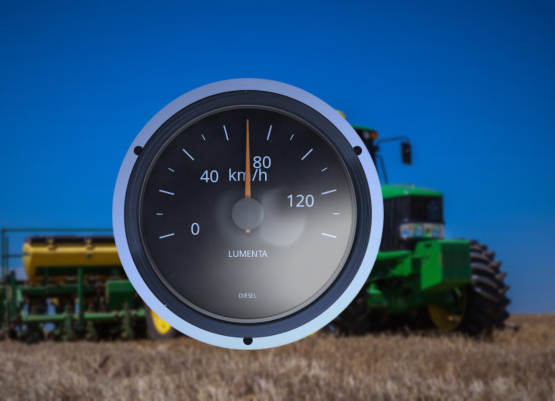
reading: value=70 unit=km/h
